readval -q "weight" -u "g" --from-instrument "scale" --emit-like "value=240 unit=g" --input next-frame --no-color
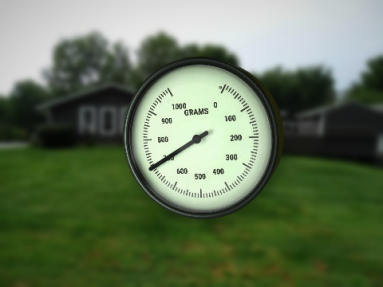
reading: value=700 unit=g
